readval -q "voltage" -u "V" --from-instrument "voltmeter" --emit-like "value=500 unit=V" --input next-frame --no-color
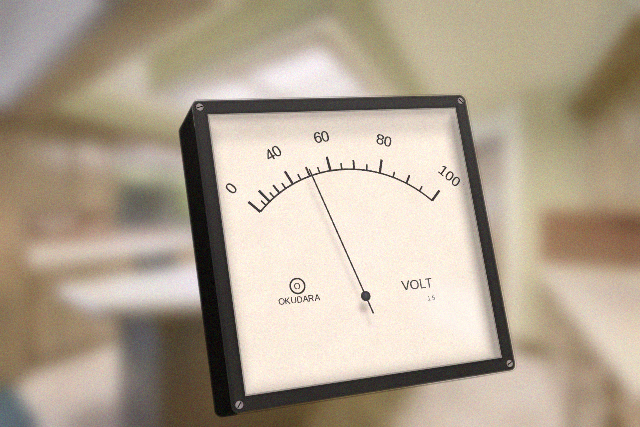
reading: value=50 unit=V
